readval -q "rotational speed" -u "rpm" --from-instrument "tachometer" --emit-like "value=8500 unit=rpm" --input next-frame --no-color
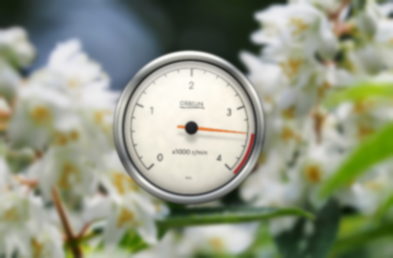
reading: value=3400 unit=rpm
